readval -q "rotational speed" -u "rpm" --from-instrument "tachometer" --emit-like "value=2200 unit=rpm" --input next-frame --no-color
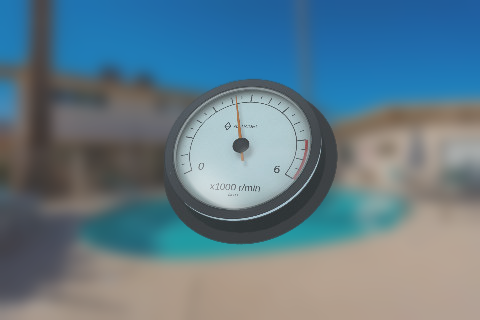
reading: value=2625 unit=rpm
